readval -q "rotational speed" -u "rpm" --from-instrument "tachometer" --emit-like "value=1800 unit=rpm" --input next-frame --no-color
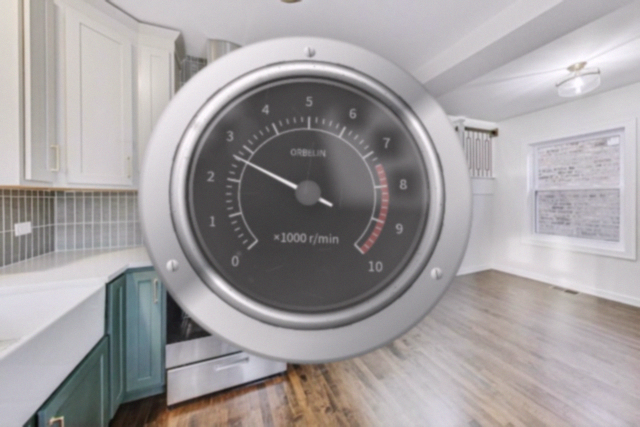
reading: value=2600 unit=rpm
